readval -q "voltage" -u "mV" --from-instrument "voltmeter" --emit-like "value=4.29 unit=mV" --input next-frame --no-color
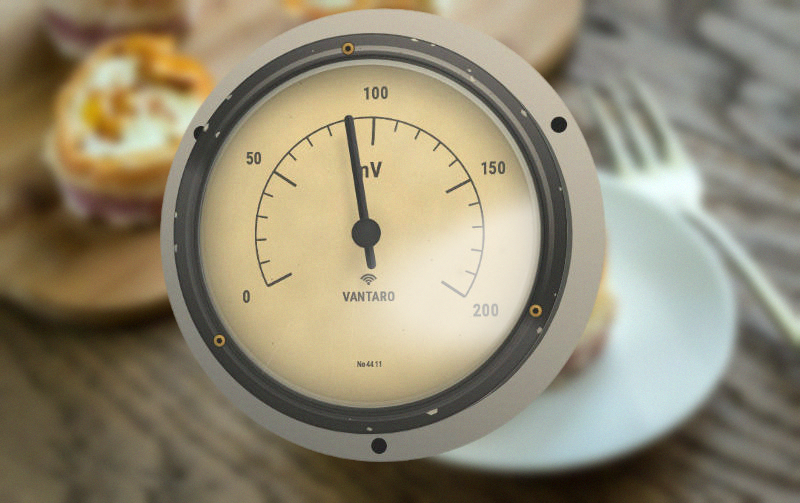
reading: value=90 unit=mV
